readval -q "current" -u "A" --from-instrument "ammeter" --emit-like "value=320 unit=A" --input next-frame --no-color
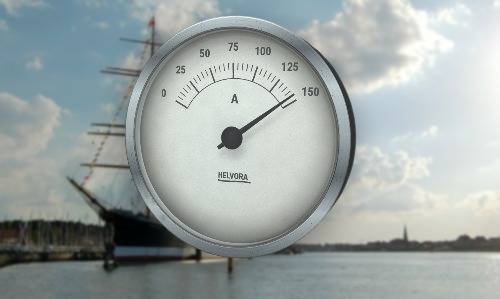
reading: value=145 unit=A
